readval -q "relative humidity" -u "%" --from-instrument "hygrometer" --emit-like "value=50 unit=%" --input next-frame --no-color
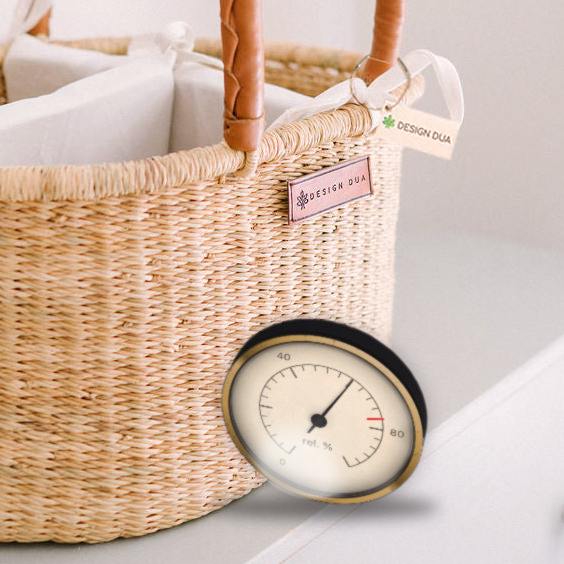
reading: value=60 unit=%
